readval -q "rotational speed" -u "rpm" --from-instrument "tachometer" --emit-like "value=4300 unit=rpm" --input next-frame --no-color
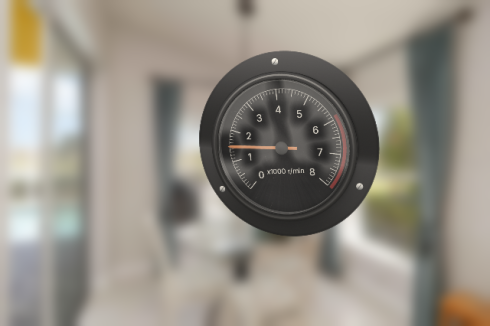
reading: value=1500 unit=rpm
